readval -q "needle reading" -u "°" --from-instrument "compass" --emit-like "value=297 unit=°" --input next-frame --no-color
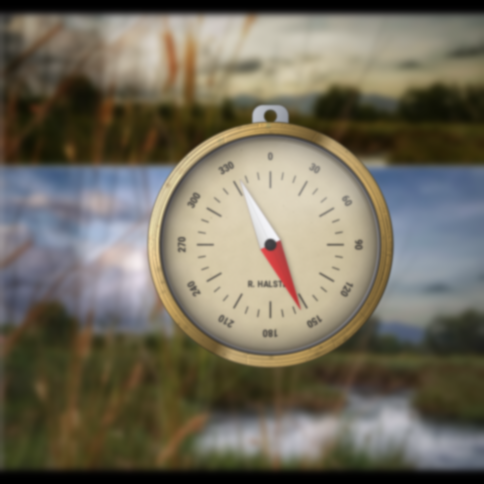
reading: value=155 unit=°
